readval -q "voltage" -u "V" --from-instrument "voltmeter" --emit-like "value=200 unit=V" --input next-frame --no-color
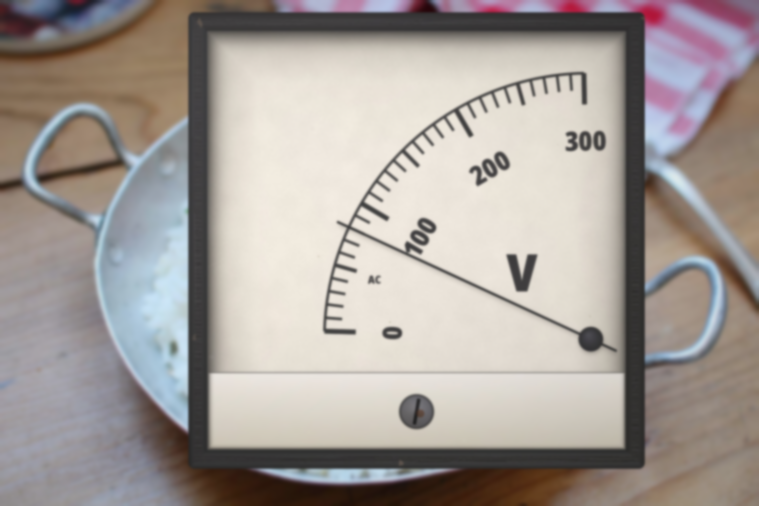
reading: value=80 unit=V
